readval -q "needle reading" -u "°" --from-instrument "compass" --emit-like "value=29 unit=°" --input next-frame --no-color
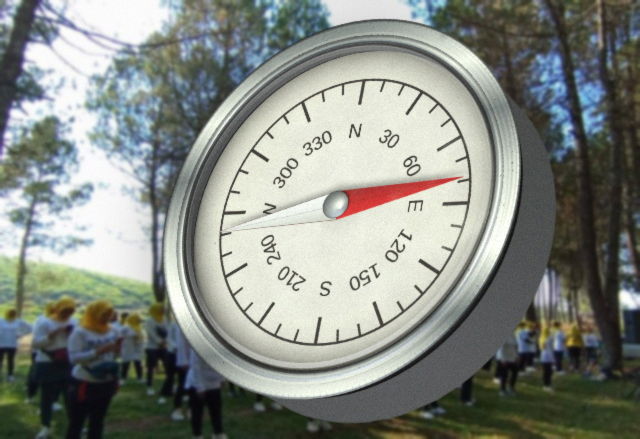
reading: value=80 unit=°
